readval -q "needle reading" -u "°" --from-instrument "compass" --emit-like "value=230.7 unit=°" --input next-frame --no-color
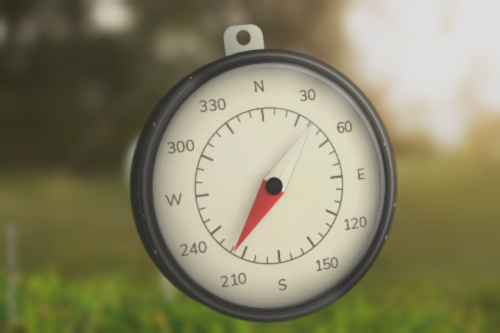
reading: value=220 unit=°
